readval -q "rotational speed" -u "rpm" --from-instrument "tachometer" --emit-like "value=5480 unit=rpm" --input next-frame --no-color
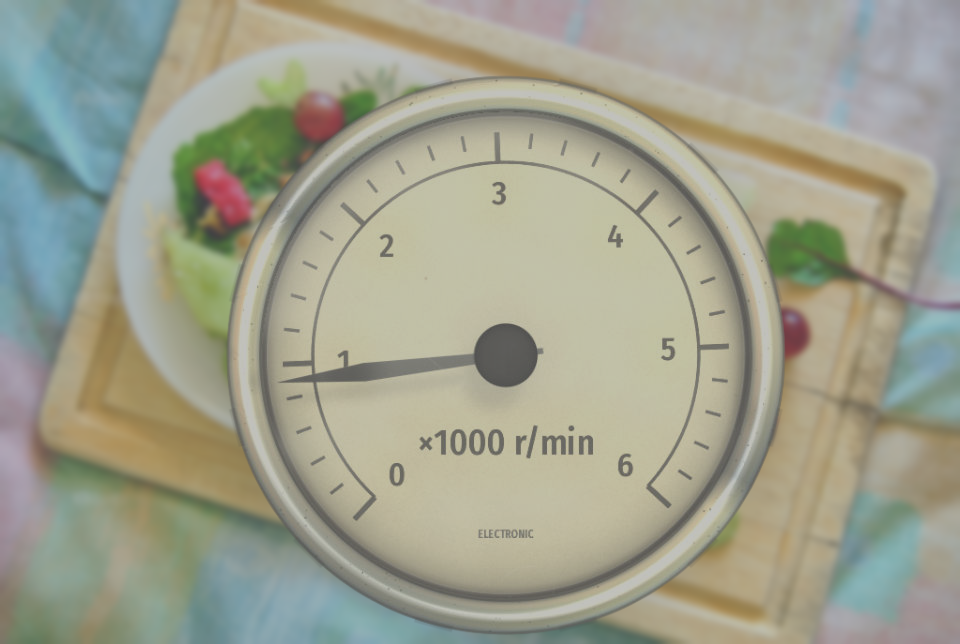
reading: value=900 unit=rpm
